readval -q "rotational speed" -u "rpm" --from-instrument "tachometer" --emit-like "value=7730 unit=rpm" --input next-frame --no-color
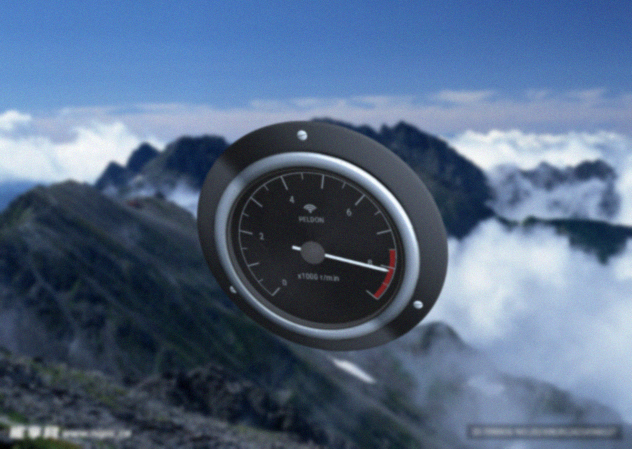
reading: value=8000 unit=rpm
